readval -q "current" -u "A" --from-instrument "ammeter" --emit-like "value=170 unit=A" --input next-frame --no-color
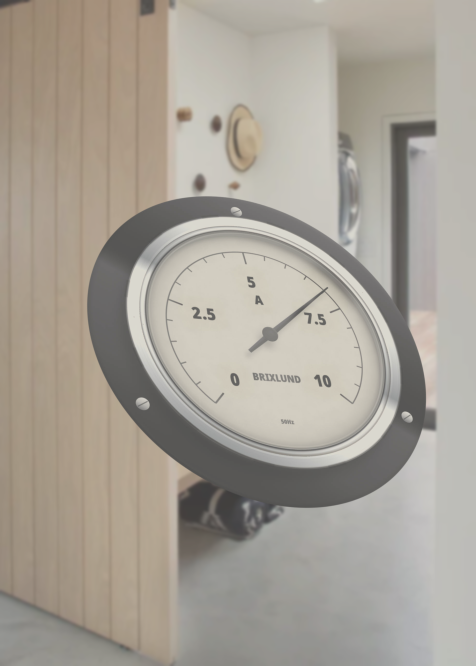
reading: value=7 unit=A
